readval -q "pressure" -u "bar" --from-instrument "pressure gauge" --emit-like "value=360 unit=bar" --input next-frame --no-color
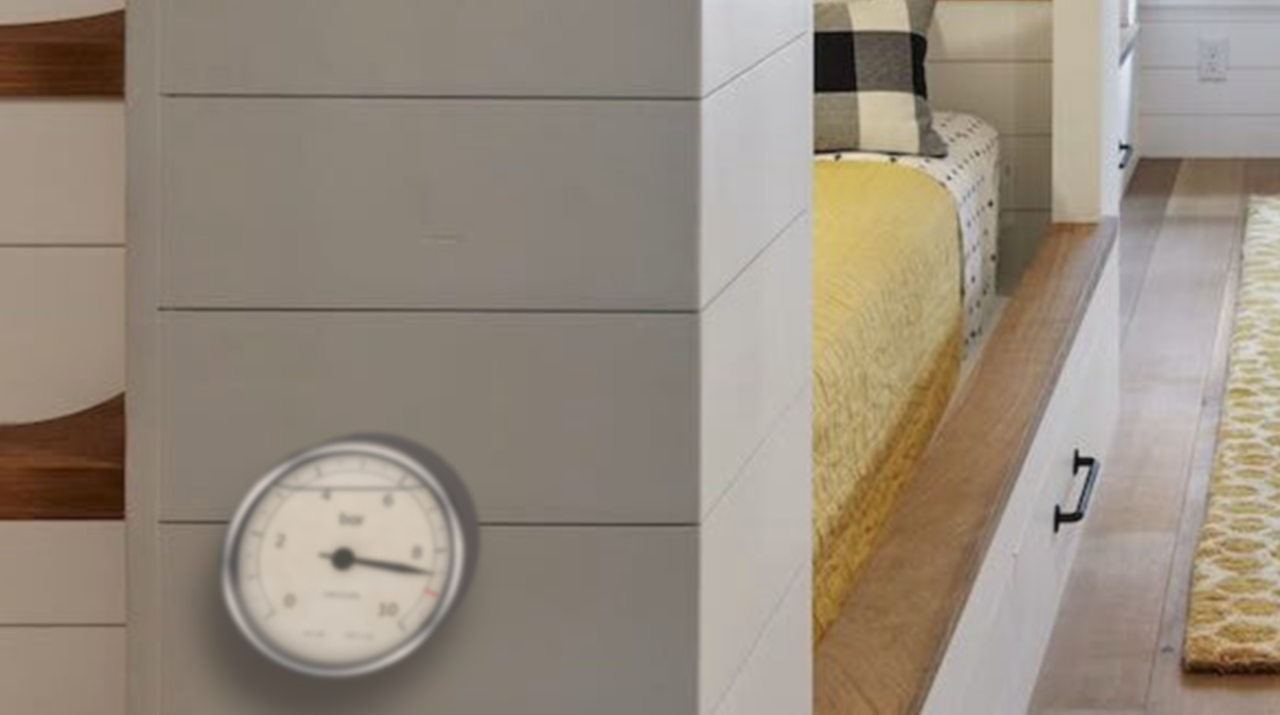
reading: value=8.5 unit=bar
